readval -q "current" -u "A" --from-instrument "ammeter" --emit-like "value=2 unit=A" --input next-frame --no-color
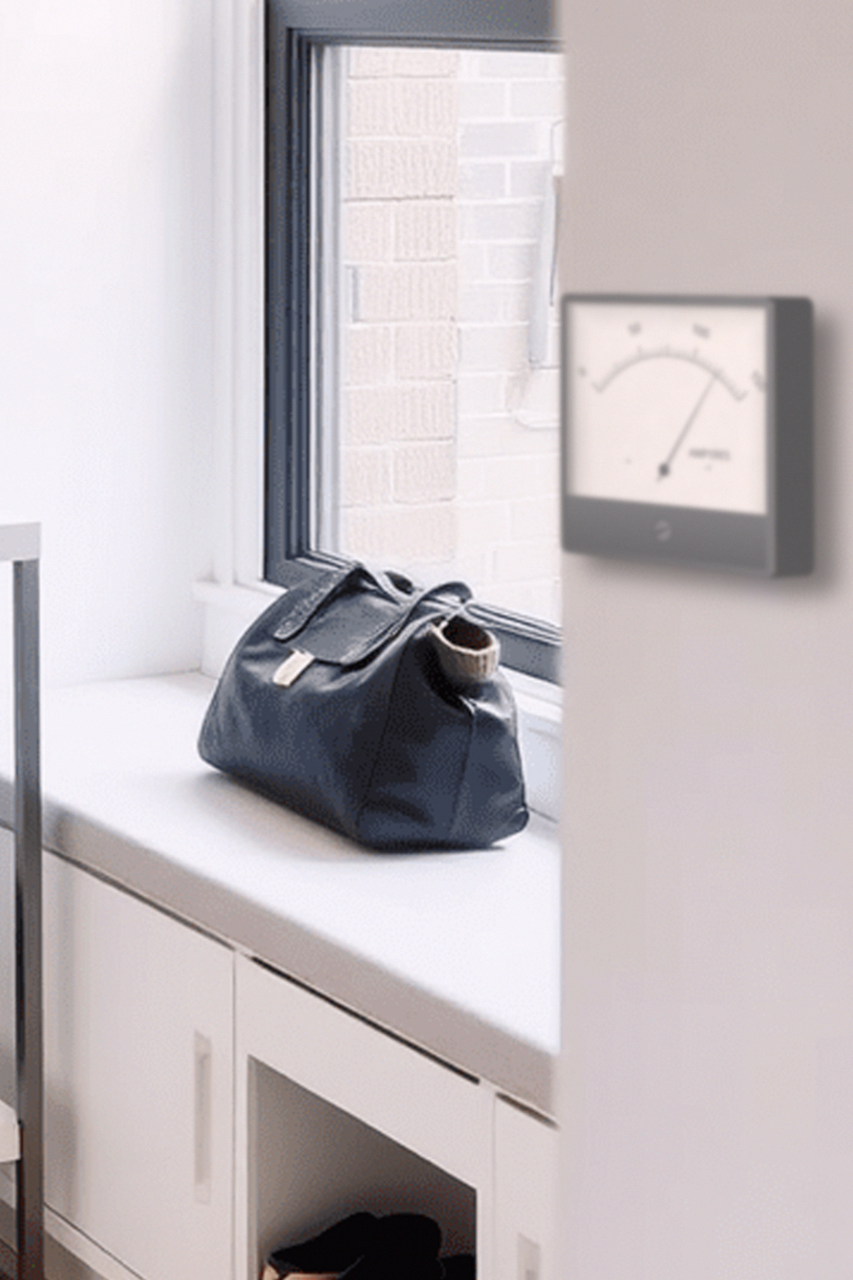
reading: value=125 unit=A
